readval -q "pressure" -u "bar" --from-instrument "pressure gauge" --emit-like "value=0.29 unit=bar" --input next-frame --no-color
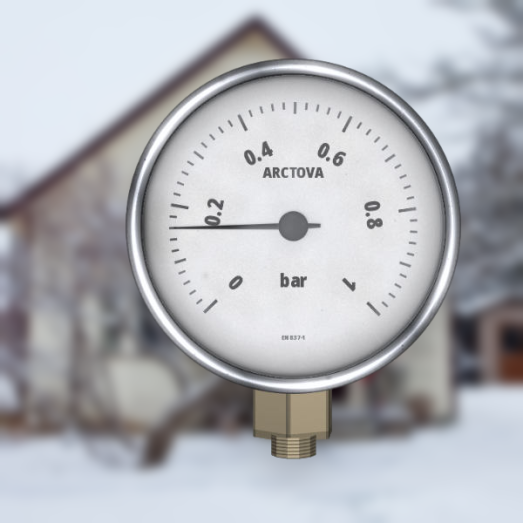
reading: value=0.16 unit=bar
